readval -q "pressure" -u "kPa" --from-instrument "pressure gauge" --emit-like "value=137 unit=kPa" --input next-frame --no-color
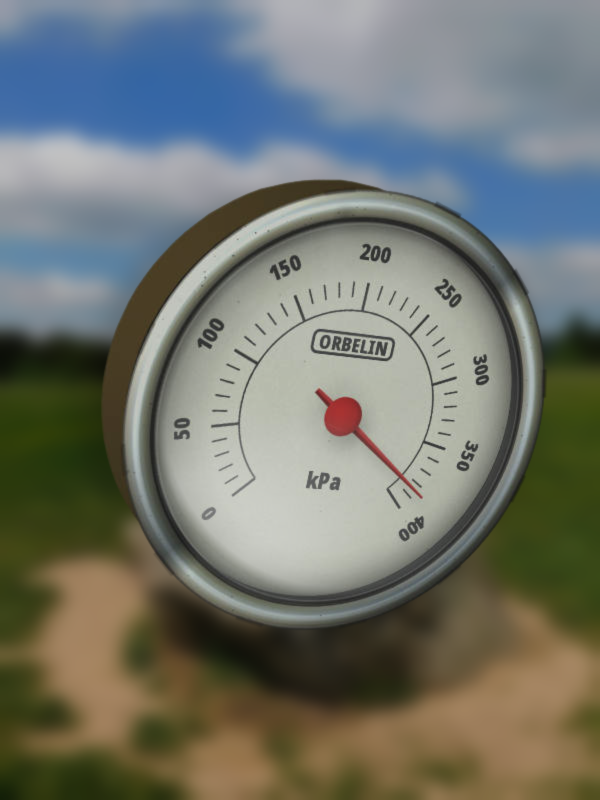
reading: value=385 unit=kPa
